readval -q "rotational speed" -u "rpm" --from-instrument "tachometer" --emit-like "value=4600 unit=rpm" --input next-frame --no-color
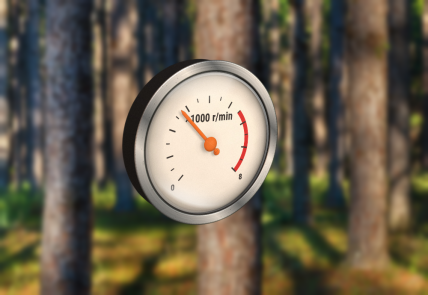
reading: value=2750 unit=rpm
